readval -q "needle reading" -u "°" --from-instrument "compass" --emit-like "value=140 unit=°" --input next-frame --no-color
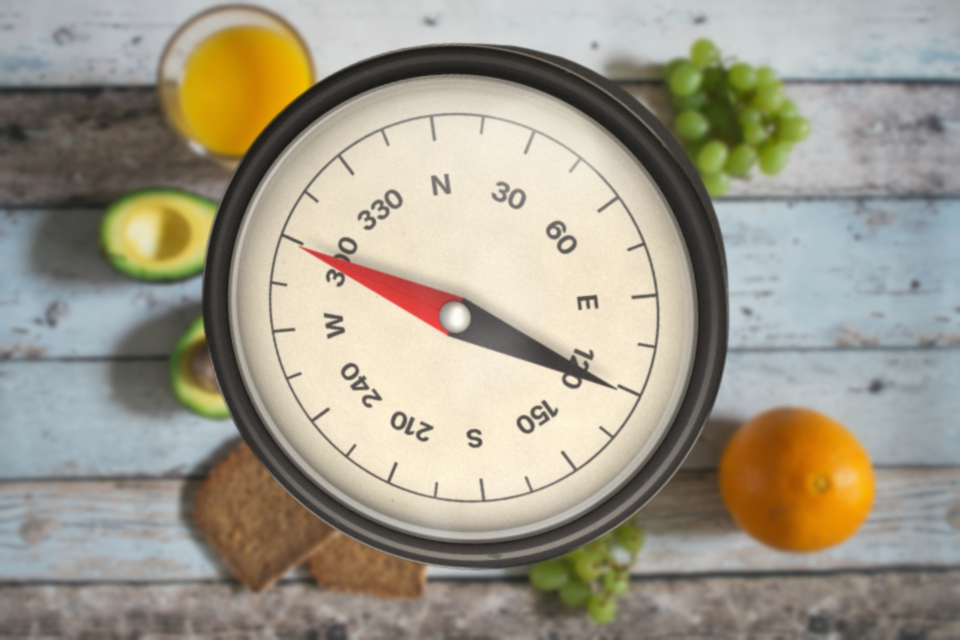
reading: value=300 unit=°
